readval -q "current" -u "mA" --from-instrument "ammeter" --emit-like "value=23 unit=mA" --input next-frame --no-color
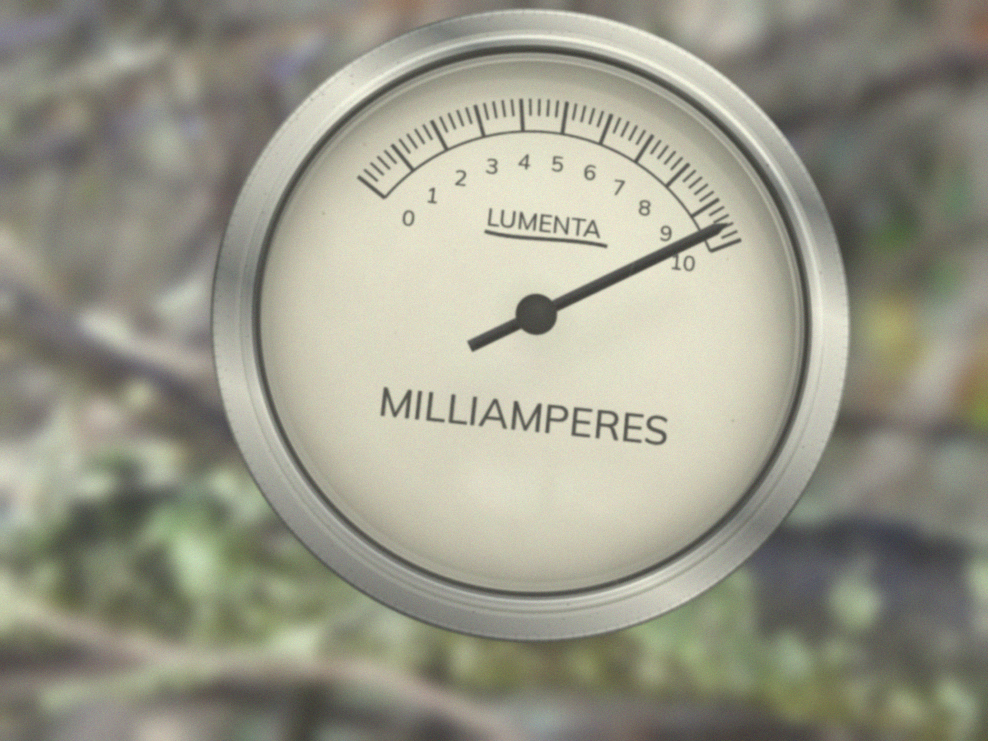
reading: value=9.6 unit=mA
